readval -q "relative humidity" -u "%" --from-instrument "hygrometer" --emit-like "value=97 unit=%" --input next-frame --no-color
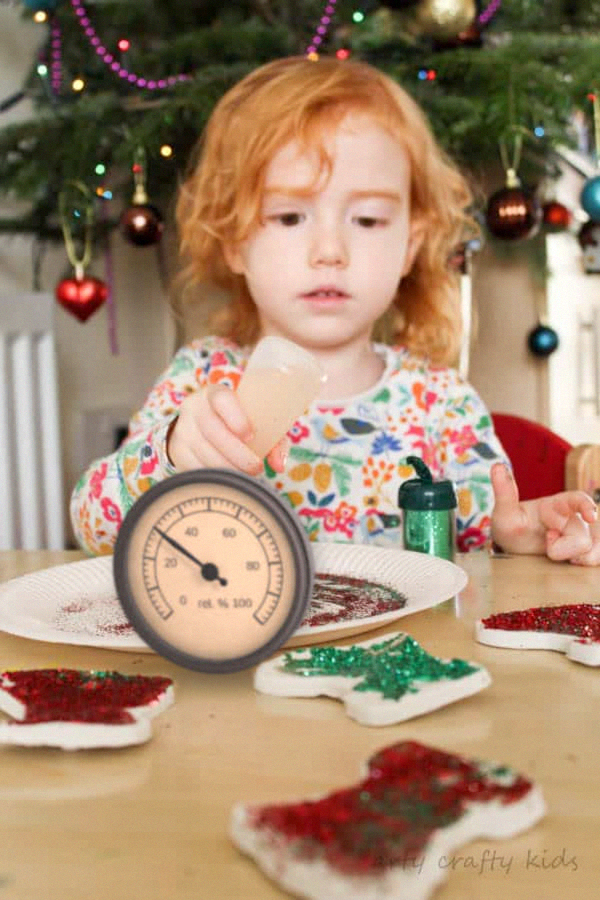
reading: value=30 unit=%
